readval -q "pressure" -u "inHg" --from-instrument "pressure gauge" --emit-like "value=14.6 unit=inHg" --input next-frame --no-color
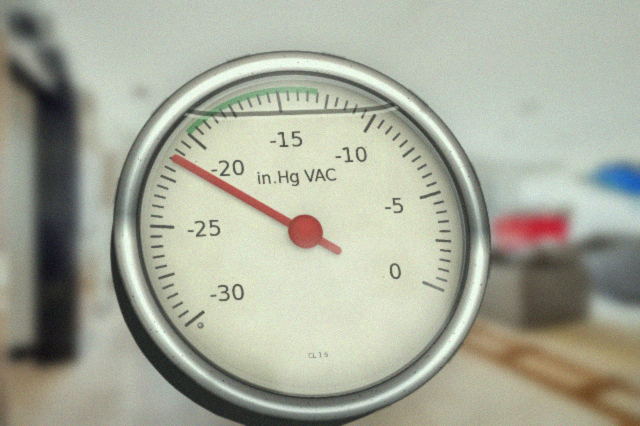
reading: value=-21.5 unit=inHg
